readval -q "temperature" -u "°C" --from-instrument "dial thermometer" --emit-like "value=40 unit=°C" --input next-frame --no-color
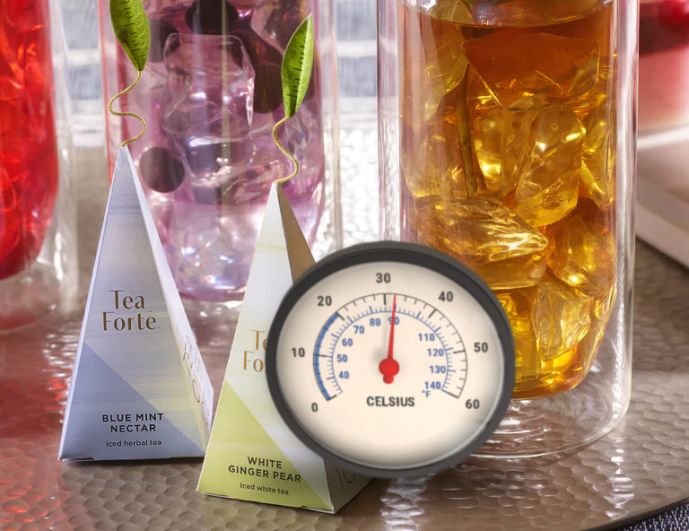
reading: value=32 unit=°C
